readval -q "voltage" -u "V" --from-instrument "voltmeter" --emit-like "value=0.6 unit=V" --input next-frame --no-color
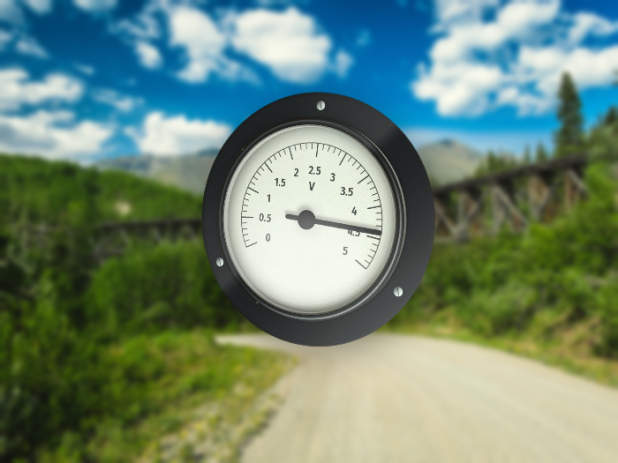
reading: value=4.4 unit=V
